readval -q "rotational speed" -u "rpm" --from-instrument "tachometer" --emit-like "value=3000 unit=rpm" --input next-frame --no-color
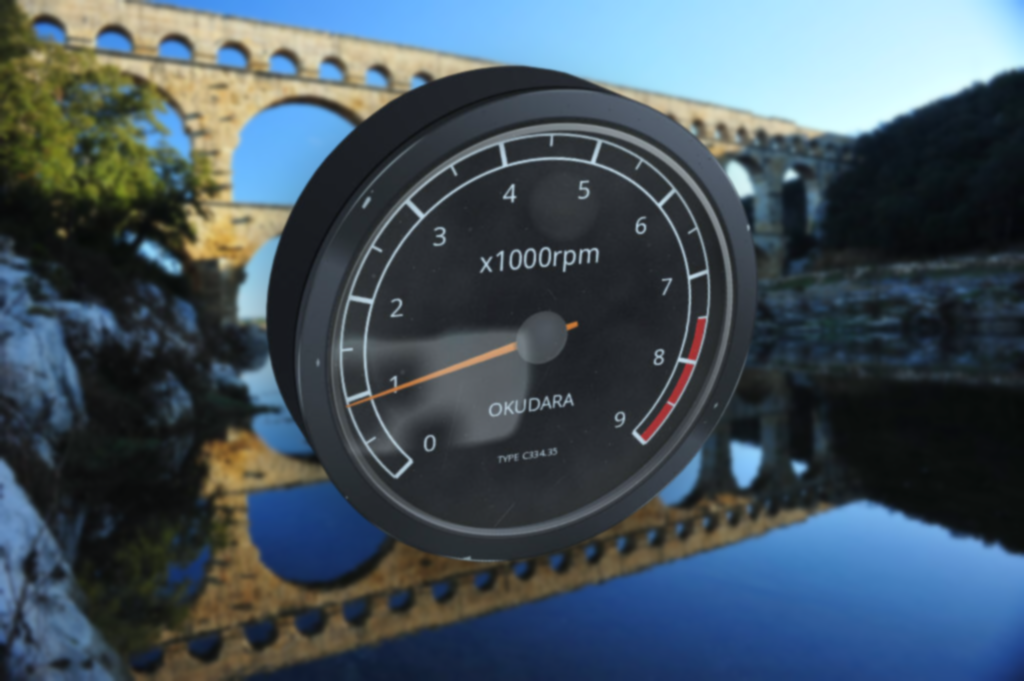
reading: value=1000 unit=rpm
